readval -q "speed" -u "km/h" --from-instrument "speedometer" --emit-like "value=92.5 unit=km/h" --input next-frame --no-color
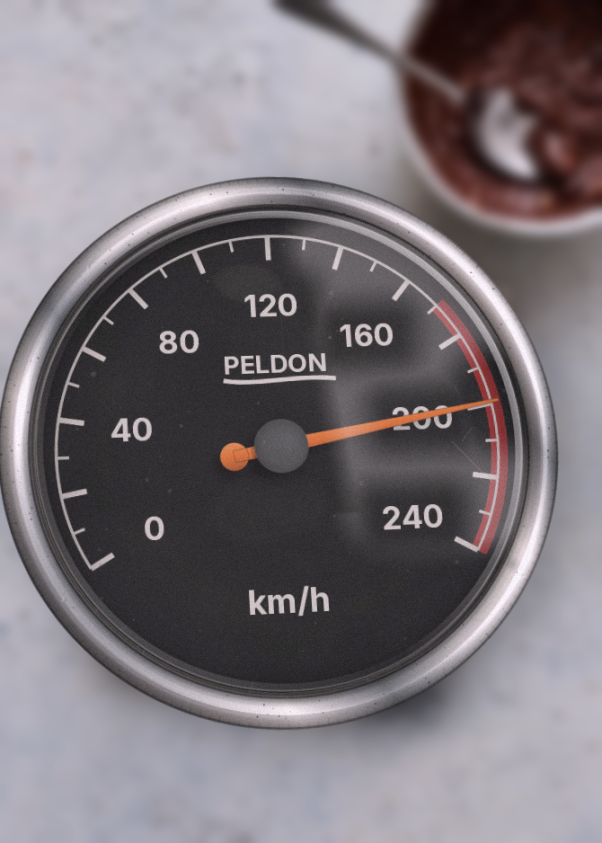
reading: value=200 unit=km/h
